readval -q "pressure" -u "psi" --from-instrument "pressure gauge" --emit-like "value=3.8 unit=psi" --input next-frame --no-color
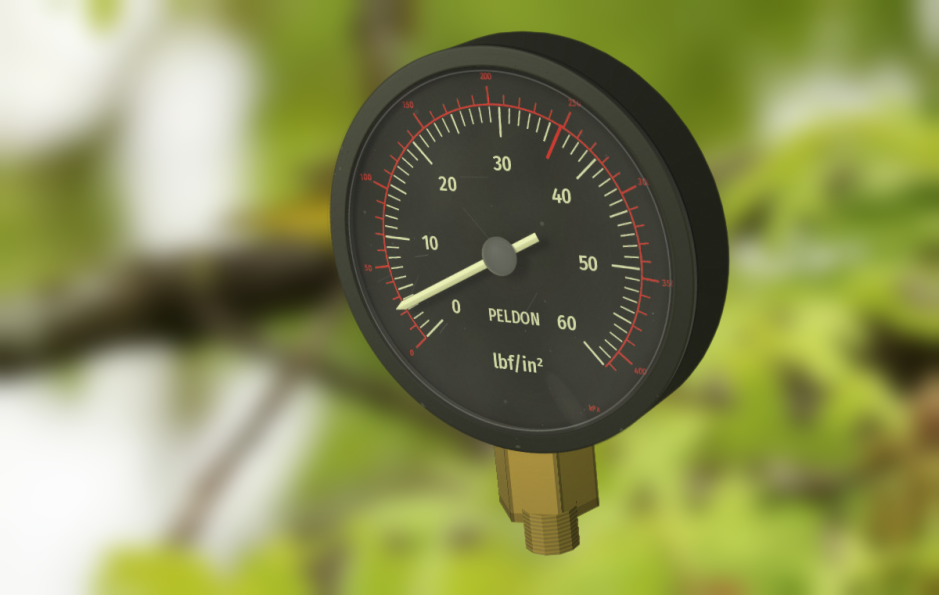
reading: value=3.5 unit=psi
